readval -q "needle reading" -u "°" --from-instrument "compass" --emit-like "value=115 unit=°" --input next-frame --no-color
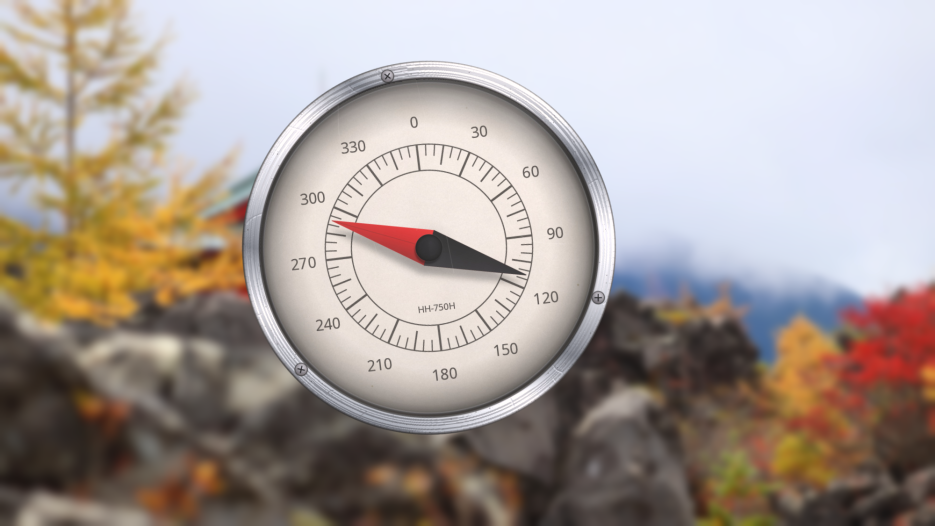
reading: value=292.5 unit=°
